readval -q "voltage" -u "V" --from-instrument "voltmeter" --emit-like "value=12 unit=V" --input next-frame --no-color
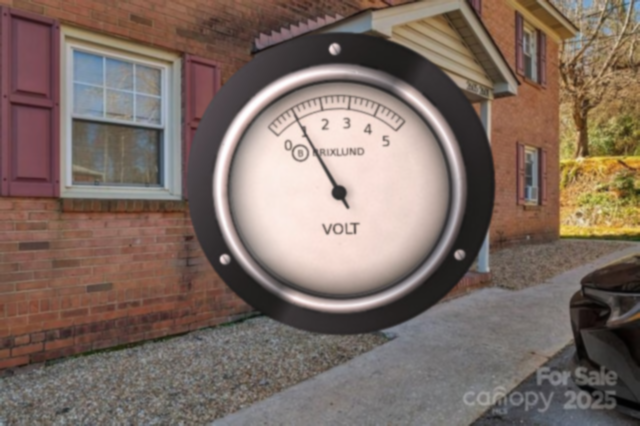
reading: value=1 unit=V
